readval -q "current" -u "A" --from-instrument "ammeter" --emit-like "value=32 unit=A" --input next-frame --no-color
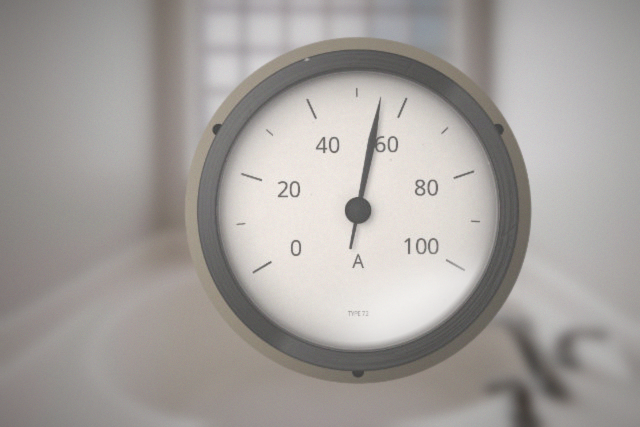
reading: value=55 unit=A
